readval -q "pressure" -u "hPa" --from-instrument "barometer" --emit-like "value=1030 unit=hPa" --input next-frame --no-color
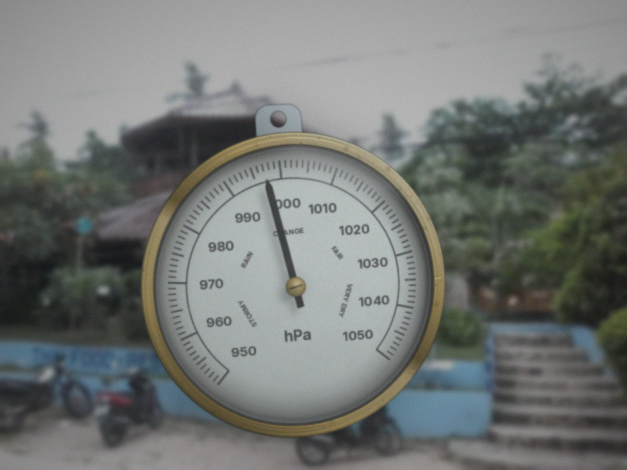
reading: value=997 unit=hPa
